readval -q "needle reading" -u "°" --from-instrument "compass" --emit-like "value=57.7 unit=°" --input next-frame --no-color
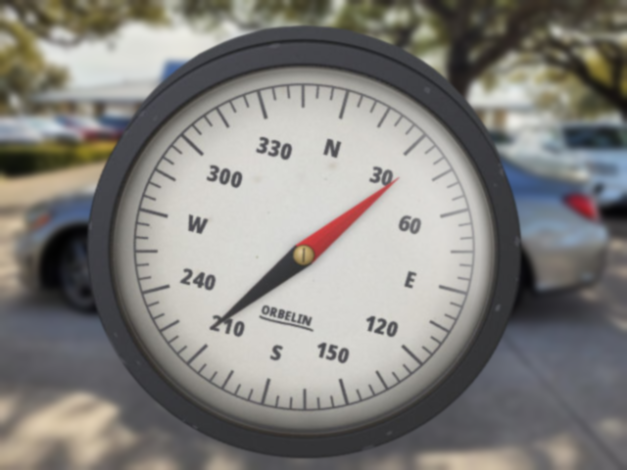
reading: value=35 unit=°
